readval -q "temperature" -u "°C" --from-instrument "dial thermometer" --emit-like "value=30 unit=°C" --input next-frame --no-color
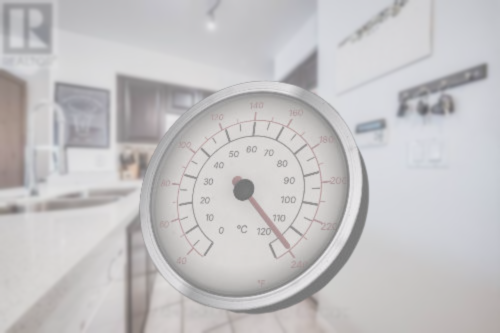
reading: value=115 unit=°C
